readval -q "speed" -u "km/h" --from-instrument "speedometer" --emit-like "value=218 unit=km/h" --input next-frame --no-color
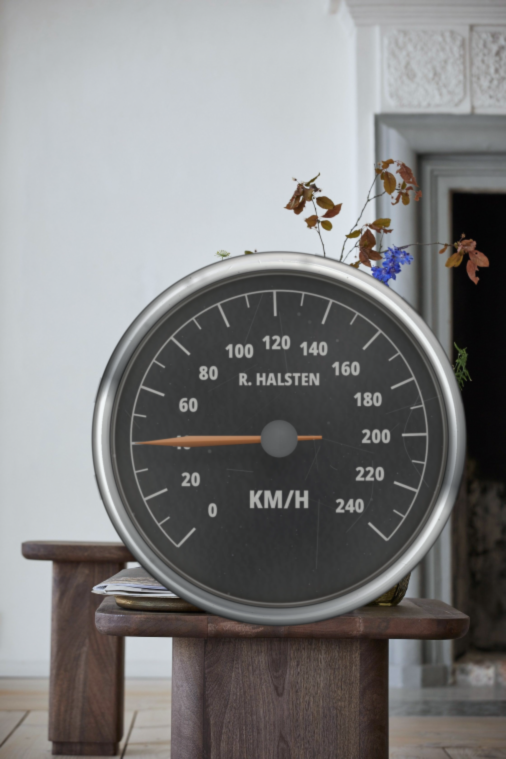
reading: value=40 unit=km/h
